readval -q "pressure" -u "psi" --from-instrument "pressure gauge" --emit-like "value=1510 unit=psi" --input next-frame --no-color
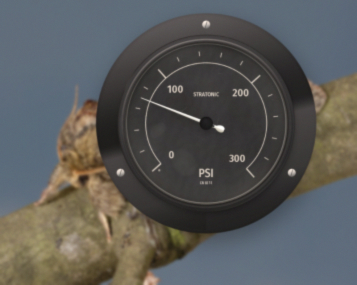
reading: value=70 unit=psi
